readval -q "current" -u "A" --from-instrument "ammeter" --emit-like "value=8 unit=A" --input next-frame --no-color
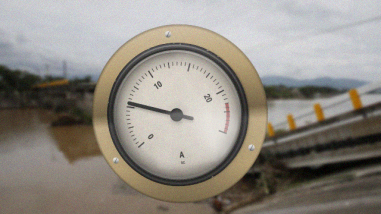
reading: value=5.5 unit=A
